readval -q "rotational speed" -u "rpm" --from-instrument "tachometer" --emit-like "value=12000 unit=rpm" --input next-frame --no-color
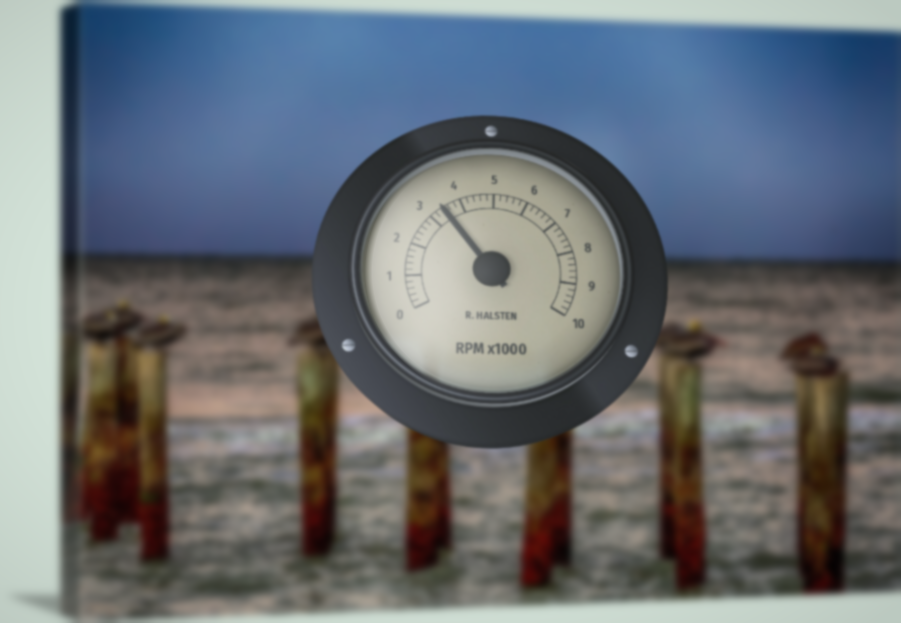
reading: value=3400 unit=rpm
